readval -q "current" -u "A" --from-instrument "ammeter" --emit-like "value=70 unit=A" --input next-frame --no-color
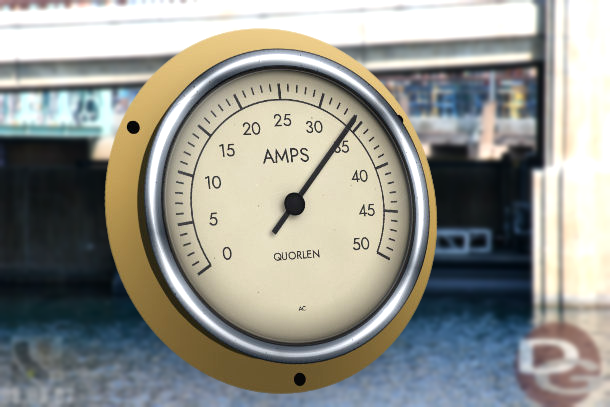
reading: value=34 unit=A
